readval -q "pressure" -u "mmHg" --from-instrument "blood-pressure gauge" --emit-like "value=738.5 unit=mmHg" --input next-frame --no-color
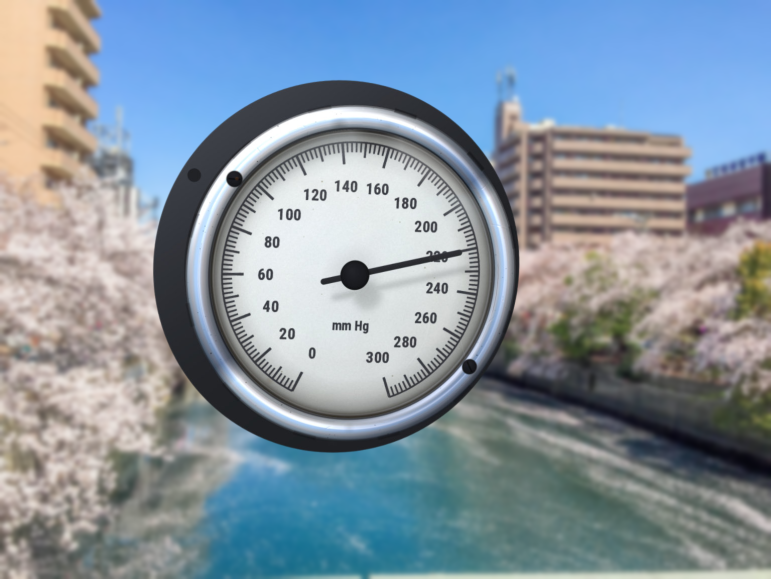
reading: value=220 unit=mmHg
